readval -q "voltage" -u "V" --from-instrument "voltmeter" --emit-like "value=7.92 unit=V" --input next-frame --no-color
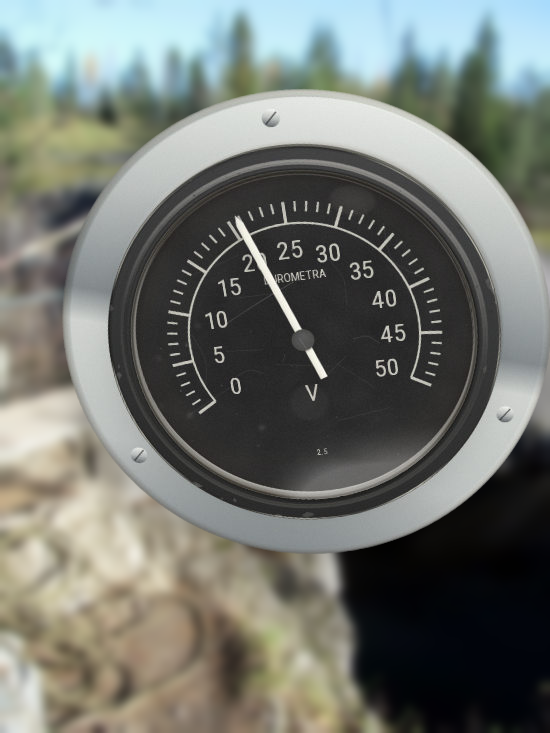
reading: value=21 unit=V
